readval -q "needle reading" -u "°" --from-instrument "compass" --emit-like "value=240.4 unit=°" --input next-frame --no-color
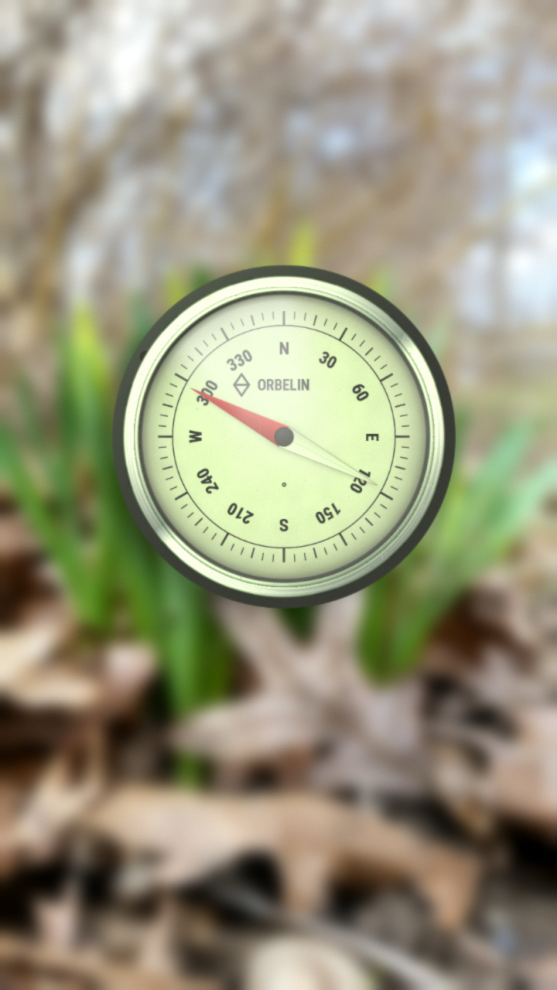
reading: value=297.5 unit=°
